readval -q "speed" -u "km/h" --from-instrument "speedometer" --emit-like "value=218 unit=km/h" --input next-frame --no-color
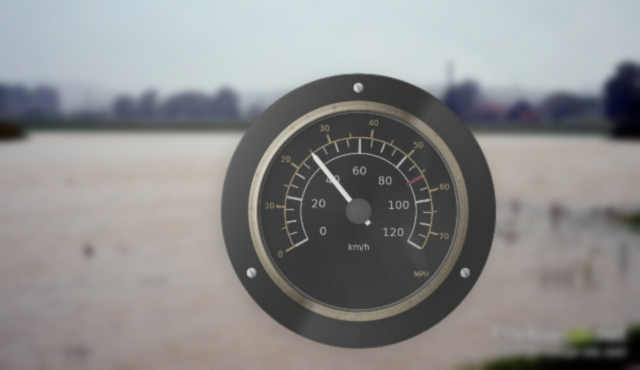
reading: value=40 unit=km/h
